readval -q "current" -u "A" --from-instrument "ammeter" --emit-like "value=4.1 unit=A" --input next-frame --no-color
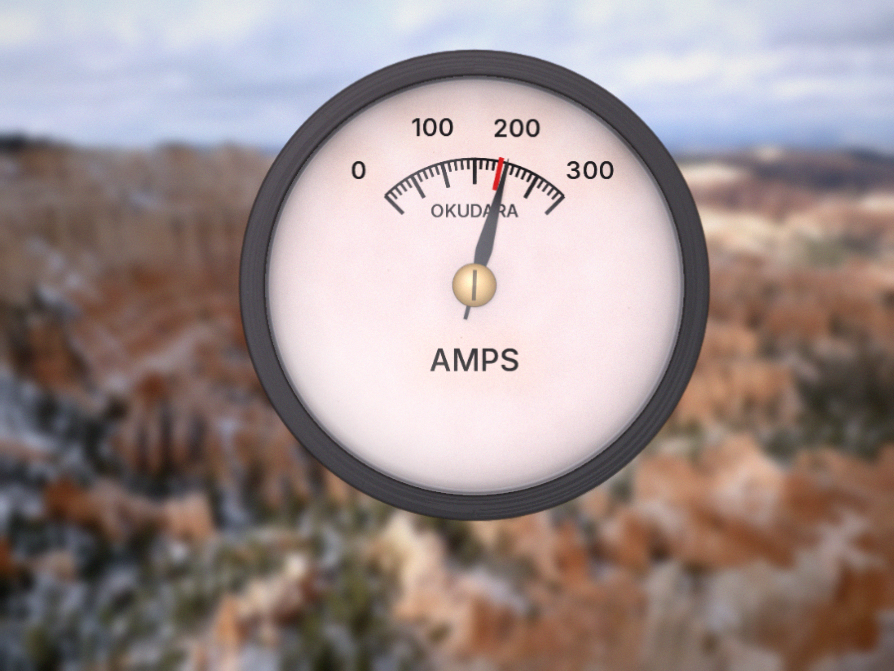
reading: value=200 unit=A
